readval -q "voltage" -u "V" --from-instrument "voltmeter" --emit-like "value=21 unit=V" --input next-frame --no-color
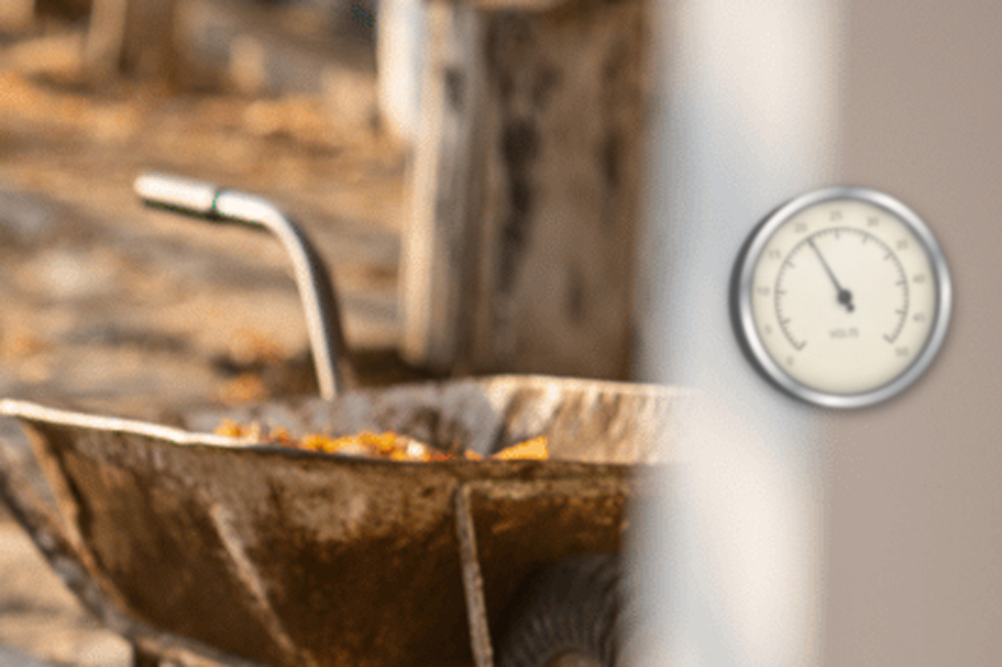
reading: value=20 unit=V
